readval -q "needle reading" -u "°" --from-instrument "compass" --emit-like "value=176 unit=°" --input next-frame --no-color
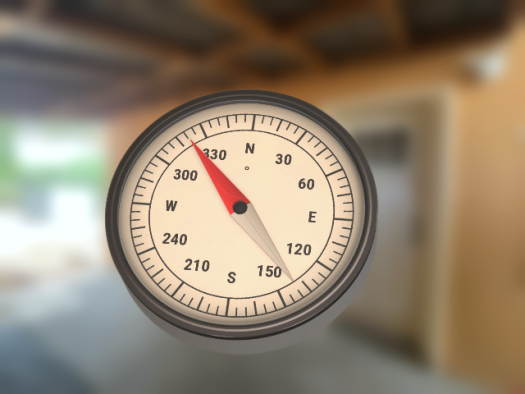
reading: value=320 unit=°
